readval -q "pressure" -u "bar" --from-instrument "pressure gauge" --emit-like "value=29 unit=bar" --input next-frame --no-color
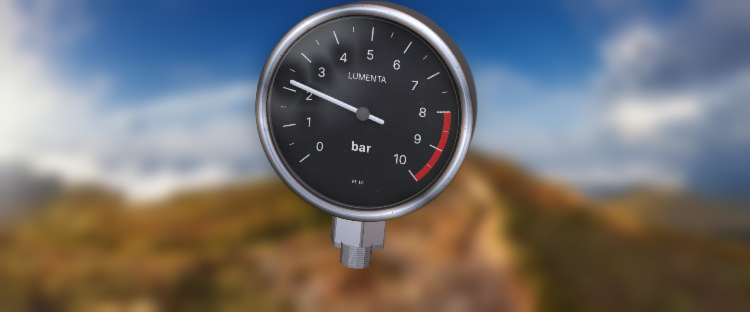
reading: value=2.25 unit=bar
